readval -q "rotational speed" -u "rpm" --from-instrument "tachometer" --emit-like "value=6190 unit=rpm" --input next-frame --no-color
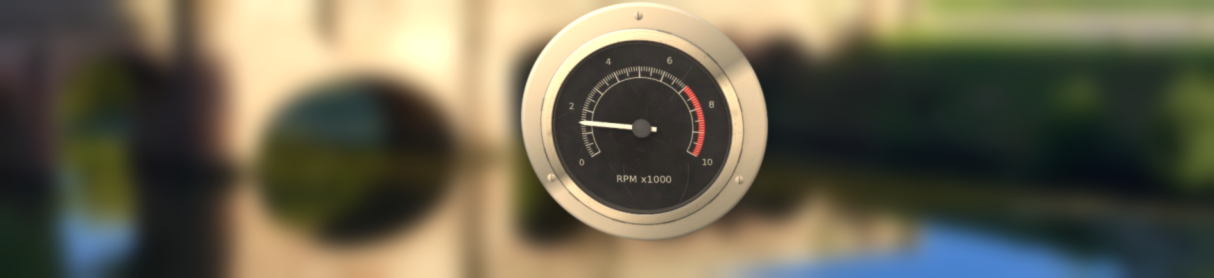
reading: value=1500 unit=rpm
